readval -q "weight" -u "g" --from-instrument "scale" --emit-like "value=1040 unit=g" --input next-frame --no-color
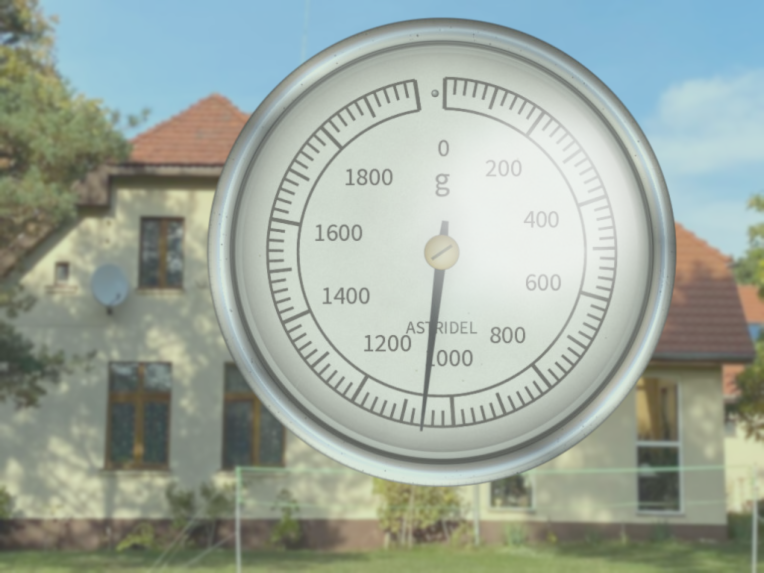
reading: value=1060 unit=g
